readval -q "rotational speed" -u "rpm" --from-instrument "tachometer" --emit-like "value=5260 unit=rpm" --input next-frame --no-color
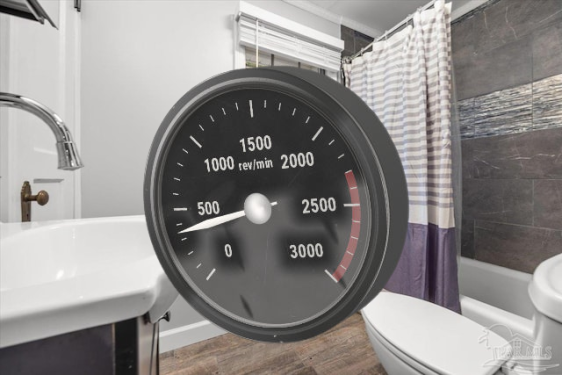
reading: value=350 unit=rpm
